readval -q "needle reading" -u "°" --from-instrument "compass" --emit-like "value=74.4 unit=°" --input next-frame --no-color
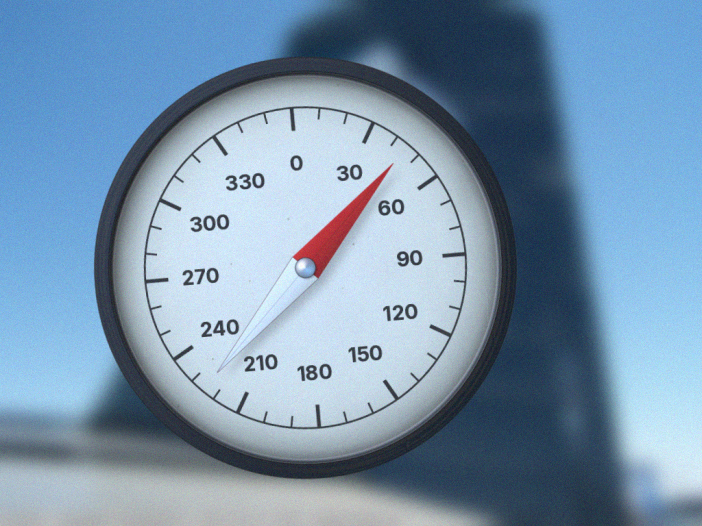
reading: value=45 unit=°
